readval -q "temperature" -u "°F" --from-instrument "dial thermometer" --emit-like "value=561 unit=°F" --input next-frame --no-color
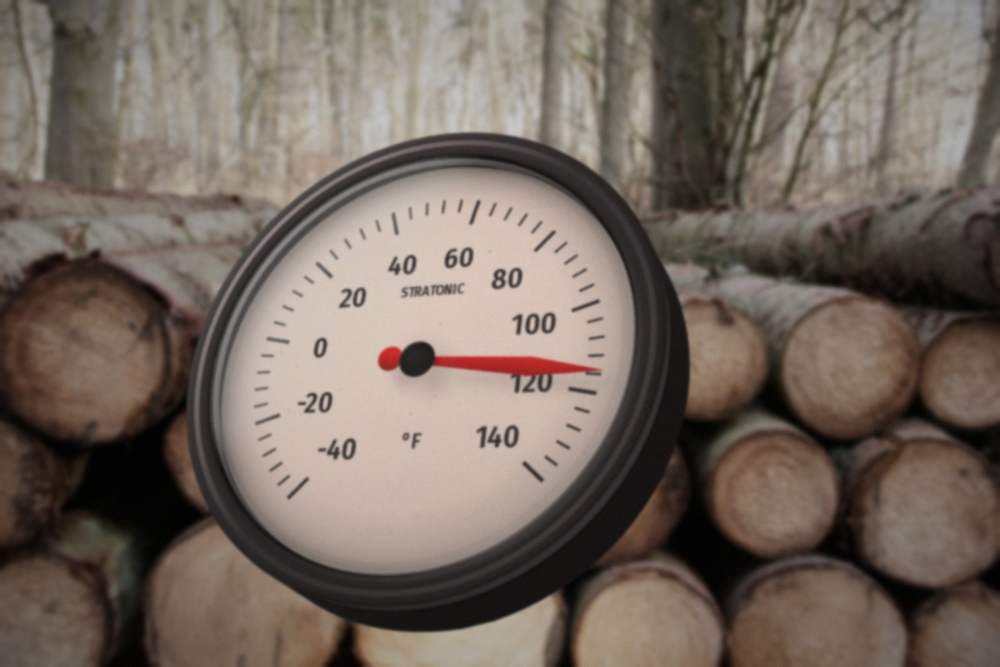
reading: value=116 unit=°F
